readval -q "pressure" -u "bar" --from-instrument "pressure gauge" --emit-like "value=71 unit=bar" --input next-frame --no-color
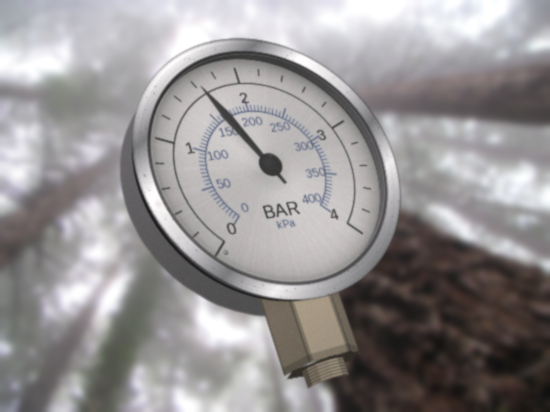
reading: value=1.6 unit=bar
